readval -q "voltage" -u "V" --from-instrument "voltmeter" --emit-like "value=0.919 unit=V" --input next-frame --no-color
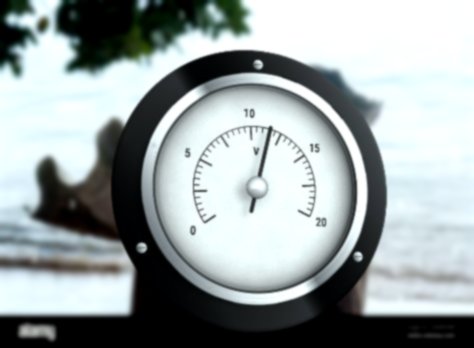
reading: value=11.5 unit=V
